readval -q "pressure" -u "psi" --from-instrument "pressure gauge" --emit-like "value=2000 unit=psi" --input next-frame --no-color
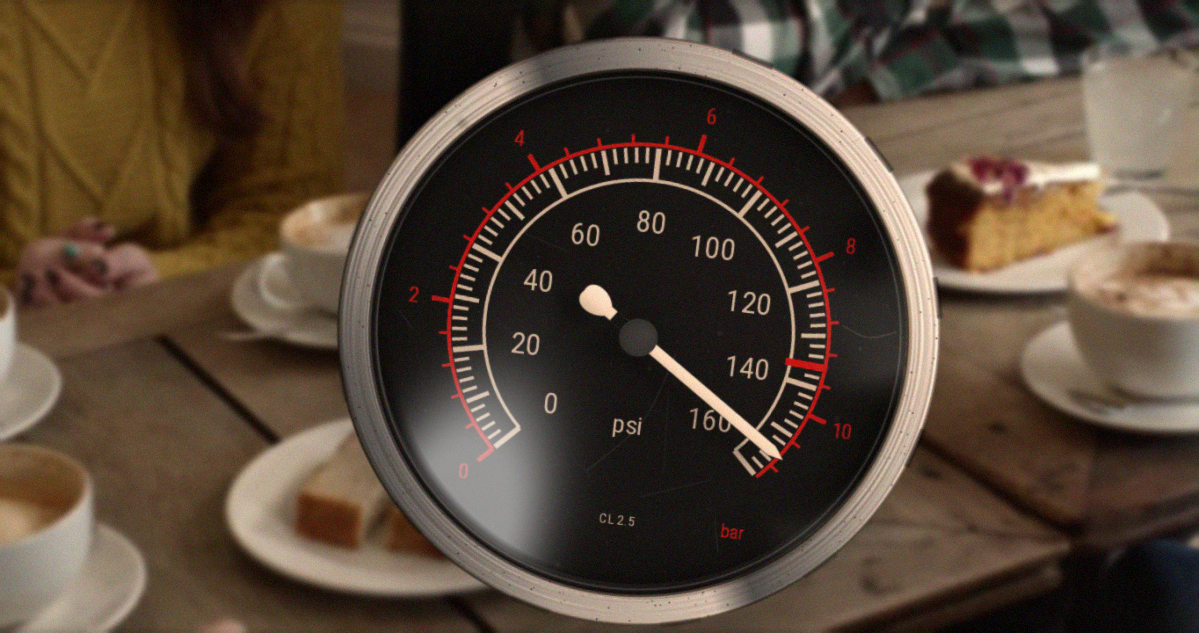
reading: value=154 unit=psi
